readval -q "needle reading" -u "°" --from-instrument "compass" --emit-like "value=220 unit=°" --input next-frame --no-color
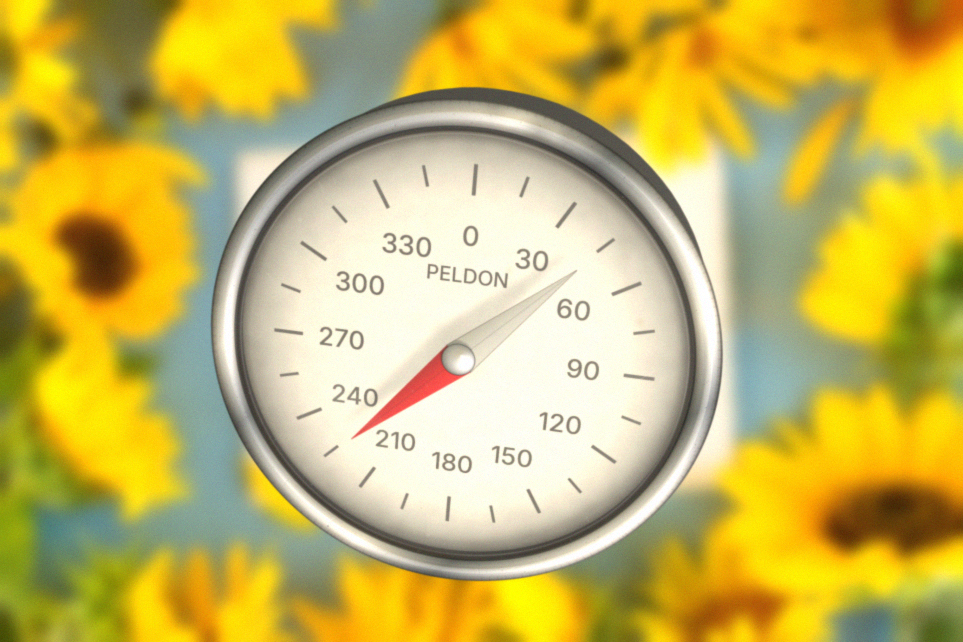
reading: value=225 unit=°
